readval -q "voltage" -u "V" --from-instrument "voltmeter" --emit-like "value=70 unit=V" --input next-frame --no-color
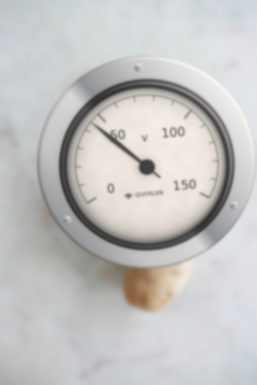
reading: value=45 unit=V
